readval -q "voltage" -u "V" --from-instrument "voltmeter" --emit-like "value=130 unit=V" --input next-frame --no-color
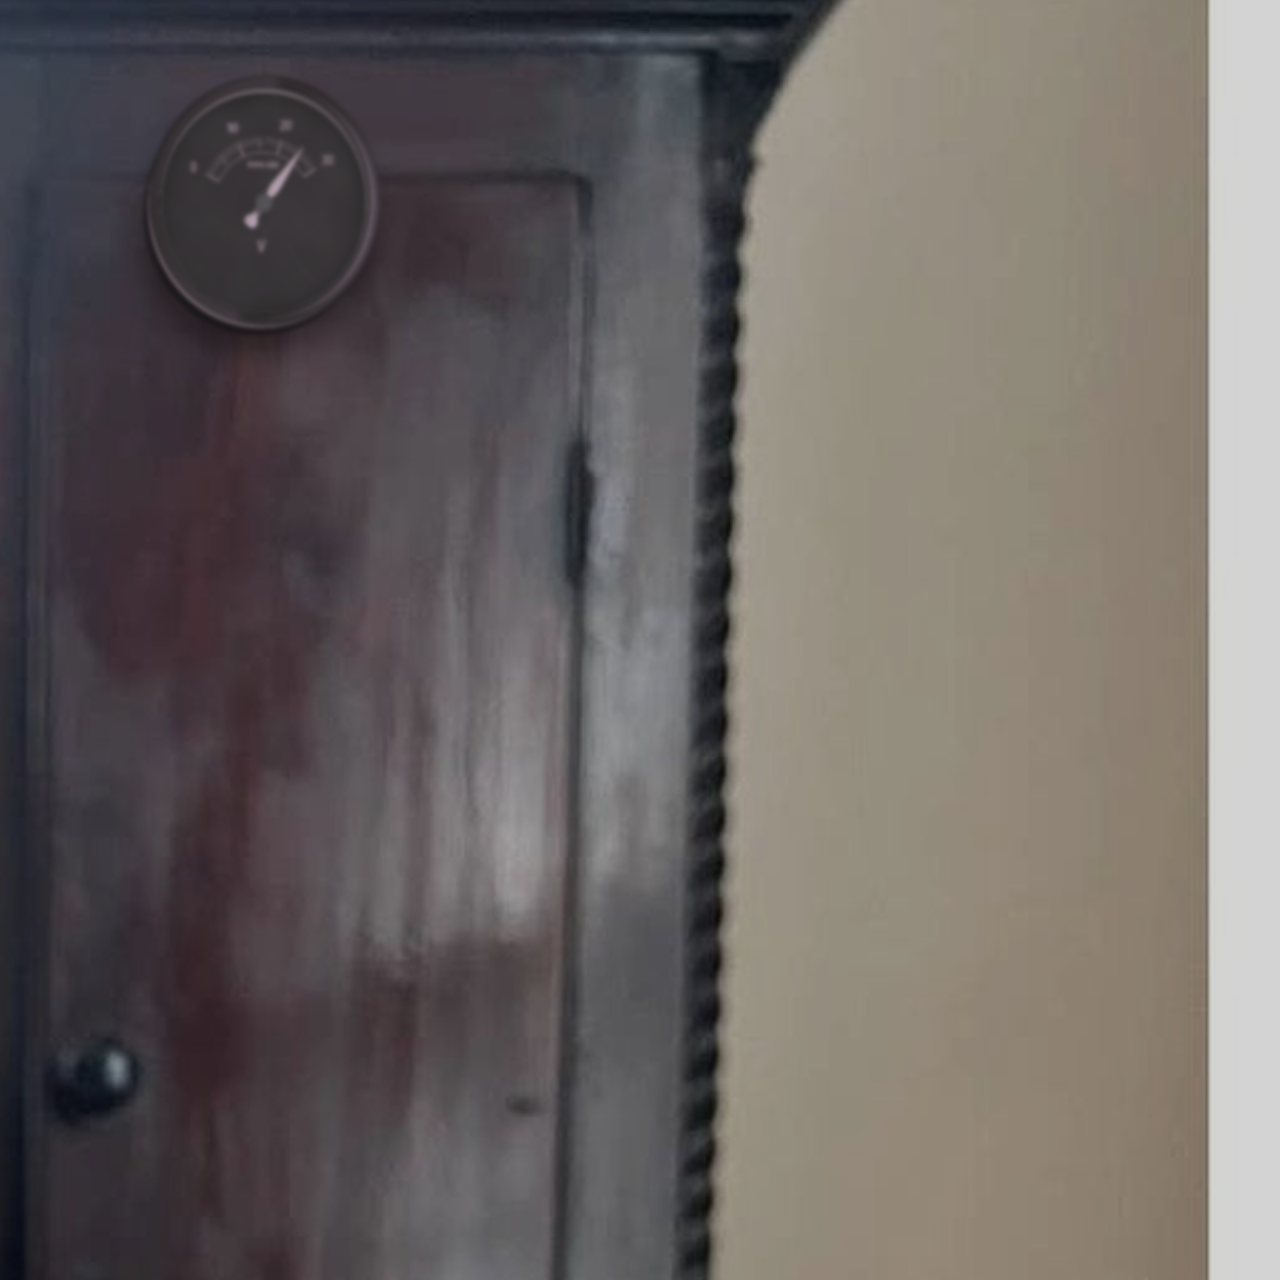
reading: value=25 unit=V
